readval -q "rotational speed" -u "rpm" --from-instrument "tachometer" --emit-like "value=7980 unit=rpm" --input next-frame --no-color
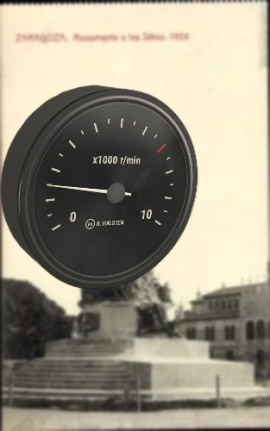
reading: value=1500 unit=rpm
